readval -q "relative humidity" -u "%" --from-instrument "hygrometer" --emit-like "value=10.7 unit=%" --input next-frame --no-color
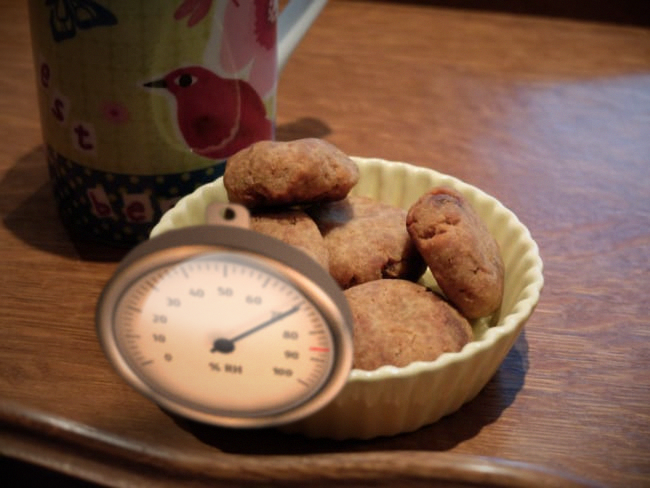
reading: value=70 unit=%
